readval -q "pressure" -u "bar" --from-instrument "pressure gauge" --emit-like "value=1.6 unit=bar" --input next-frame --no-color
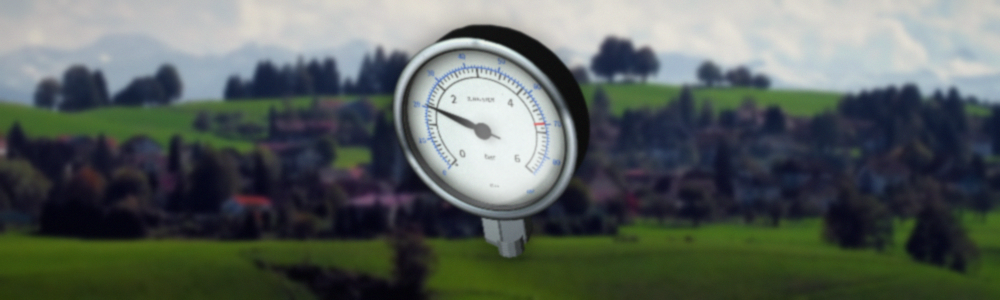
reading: value=1.5 unit=bar
